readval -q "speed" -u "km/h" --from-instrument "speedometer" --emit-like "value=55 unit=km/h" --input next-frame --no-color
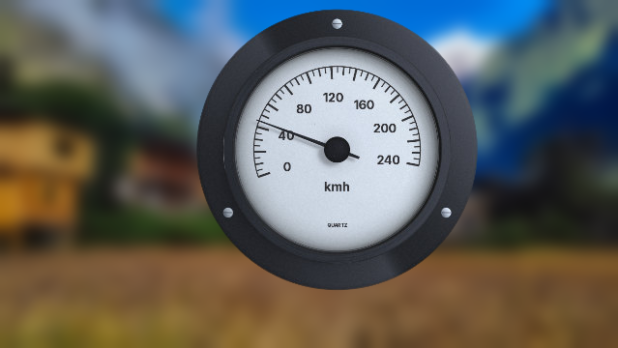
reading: value=45 unit=km/h
